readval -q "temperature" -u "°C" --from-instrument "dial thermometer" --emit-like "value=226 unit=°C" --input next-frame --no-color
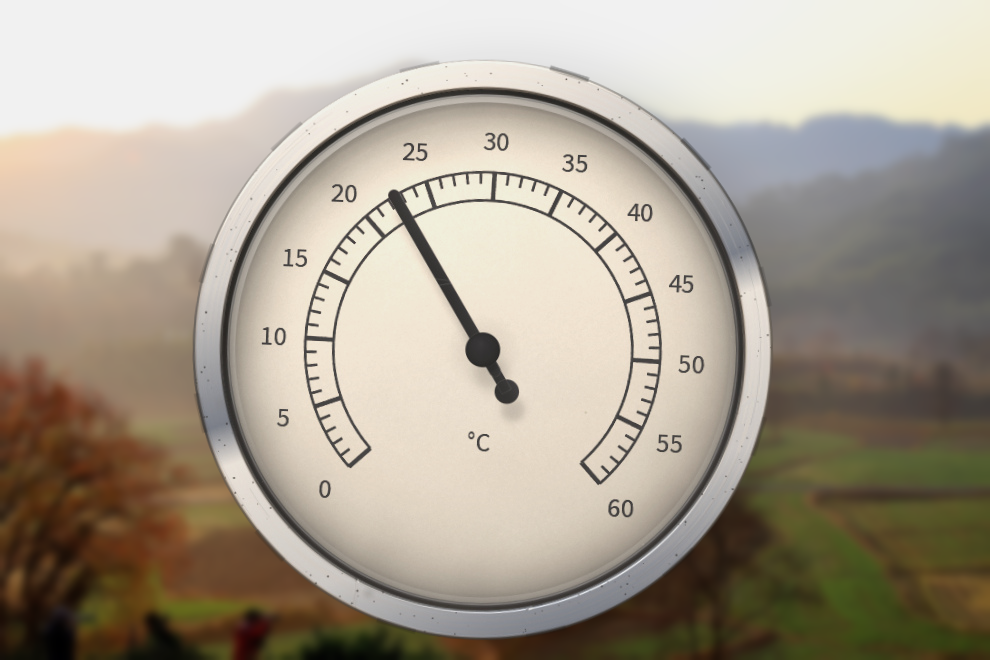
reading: value=22.5 unit=°C
